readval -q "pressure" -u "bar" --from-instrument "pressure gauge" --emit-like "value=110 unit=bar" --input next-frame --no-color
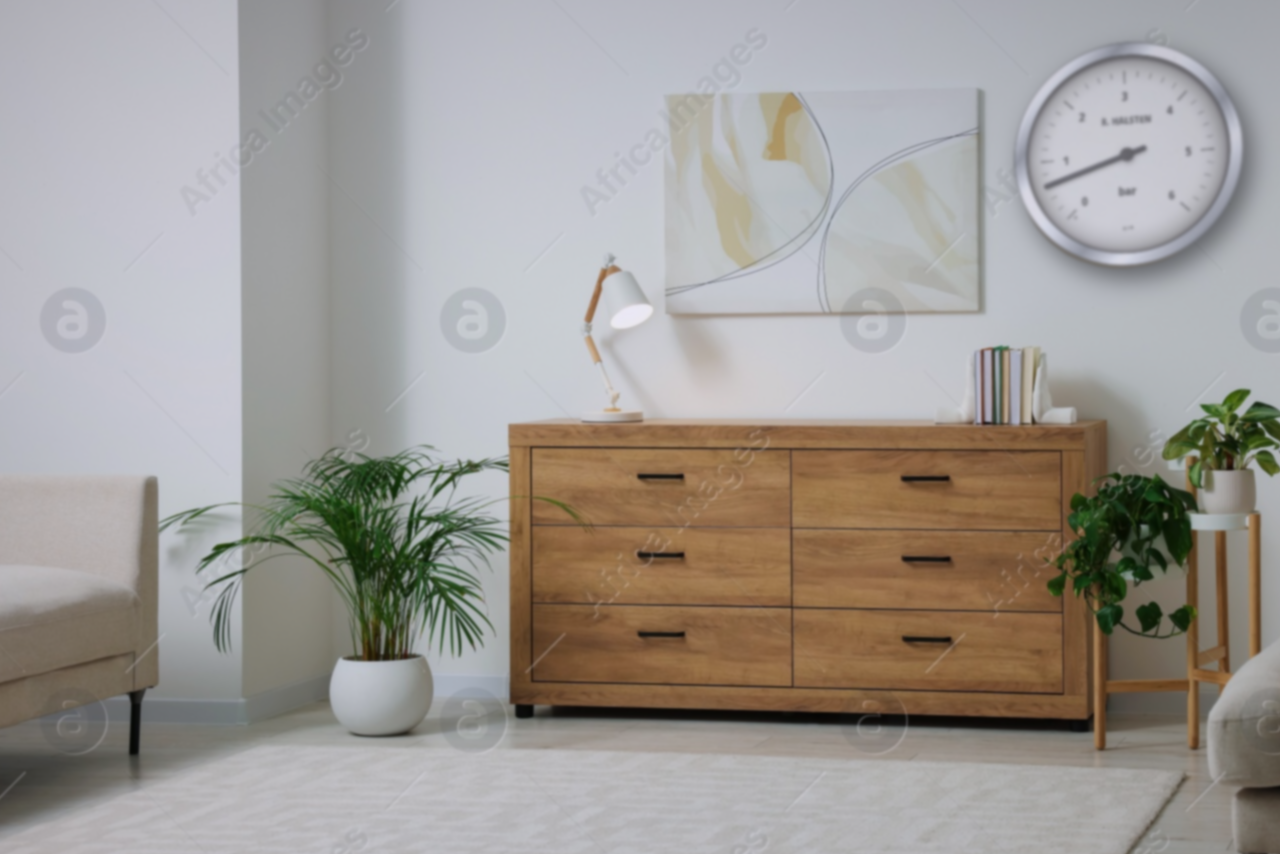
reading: value=0.6 unit=bar
